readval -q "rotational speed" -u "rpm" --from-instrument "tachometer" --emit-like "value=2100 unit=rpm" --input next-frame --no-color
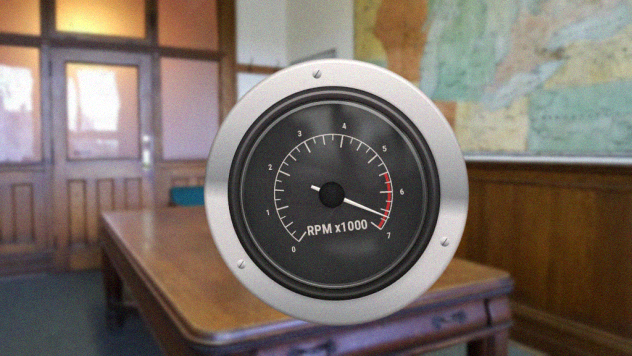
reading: value=6625 unit=rpm
